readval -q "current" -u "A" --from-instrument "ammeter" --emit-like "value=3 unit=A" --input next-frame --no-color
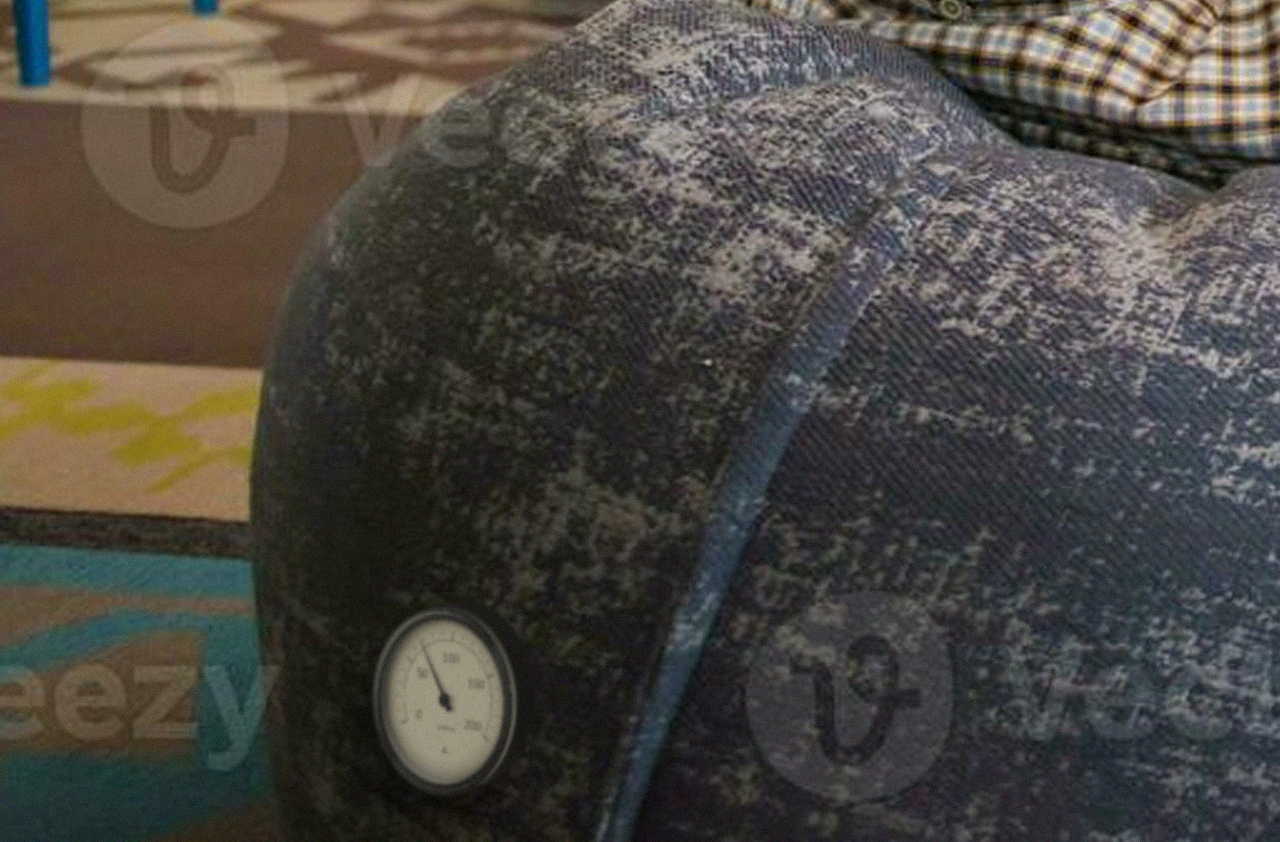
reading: value=70 unit=A
